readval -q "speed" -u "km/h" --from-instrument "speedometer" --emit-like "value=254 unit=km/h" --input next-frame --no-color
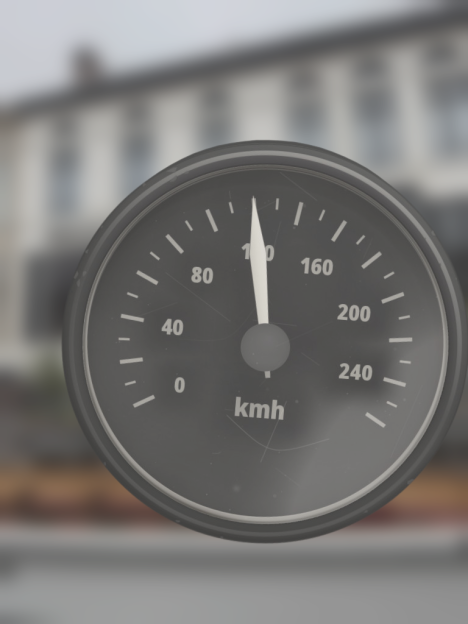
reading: value=120 unit=km/h
